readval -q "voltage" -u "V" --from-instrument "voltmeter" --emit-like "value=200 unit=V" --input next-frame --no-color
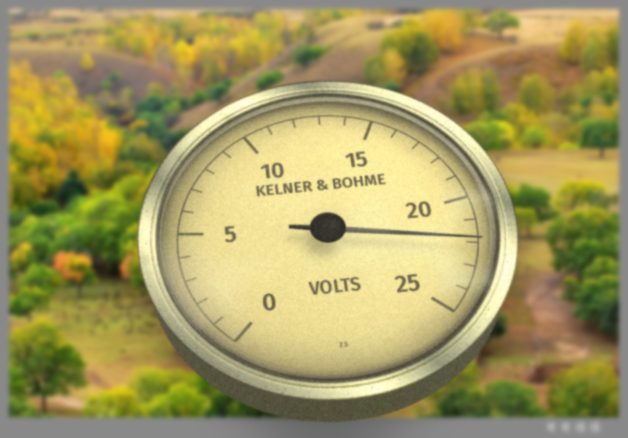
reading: value=22 unit=V
